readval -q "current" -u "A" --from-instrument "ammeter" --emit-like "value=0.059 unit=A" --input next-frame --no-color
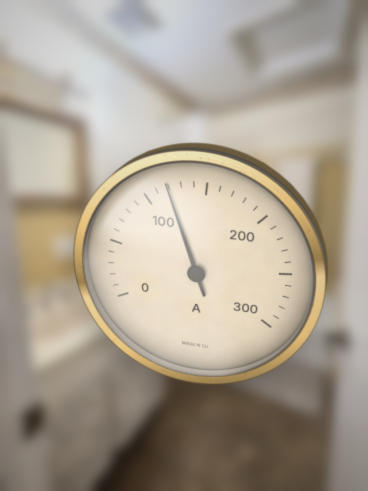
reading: value=120 unit=A
